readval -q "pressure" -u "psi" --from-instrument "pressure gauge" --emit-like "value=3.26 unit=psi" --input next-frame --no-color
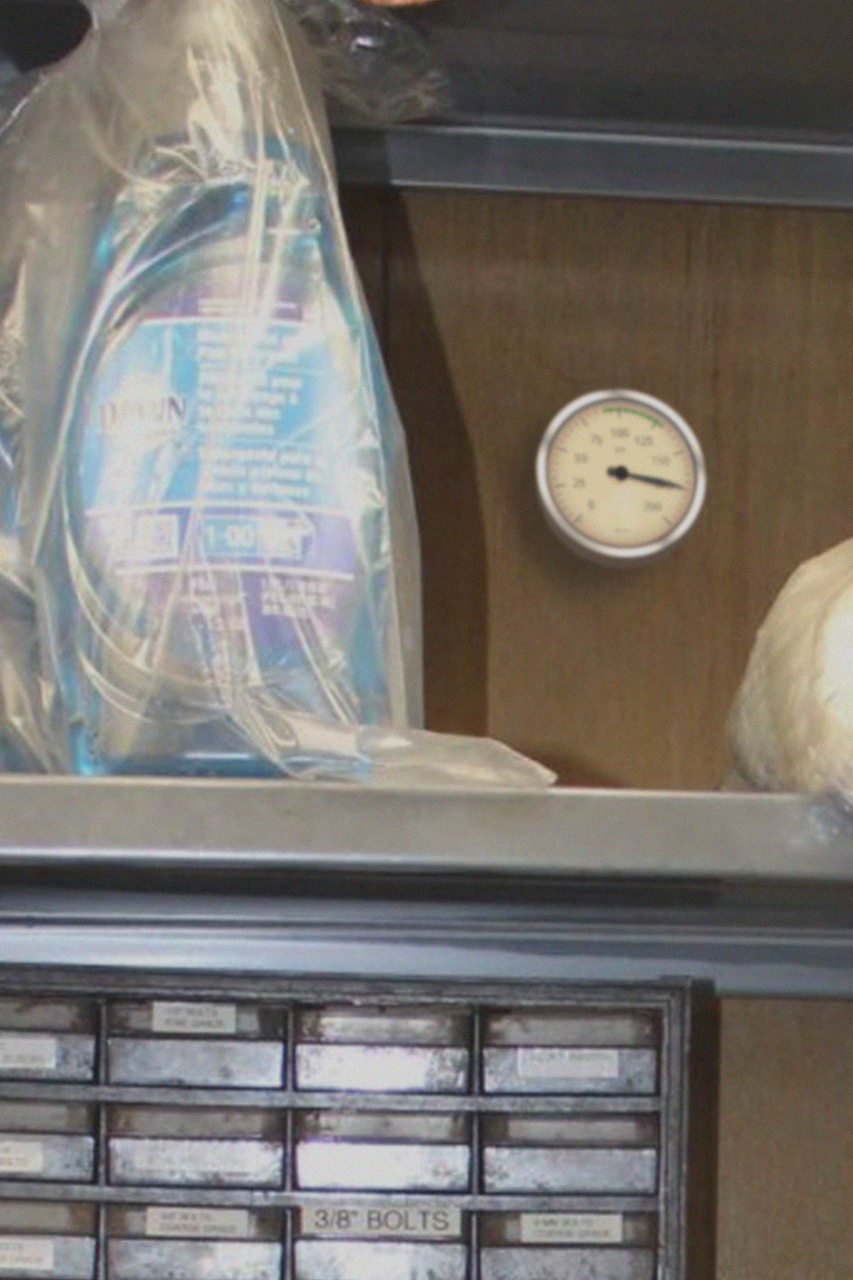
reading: value=175 unit=psi
